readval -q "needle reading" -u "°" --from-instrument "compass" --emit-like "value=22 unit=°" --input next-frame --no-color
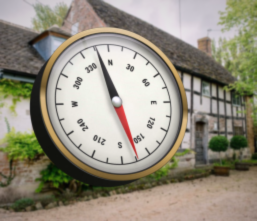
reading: value=165 unit=°
